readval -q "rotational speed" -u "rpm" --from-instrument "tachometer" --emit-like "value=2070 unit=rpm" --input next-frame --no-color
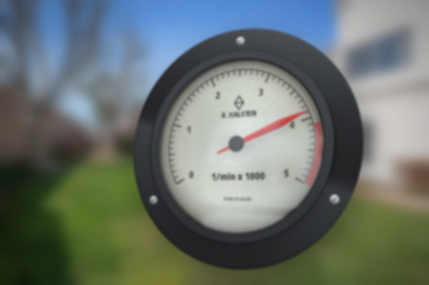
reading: value=3900 unit=rpm
